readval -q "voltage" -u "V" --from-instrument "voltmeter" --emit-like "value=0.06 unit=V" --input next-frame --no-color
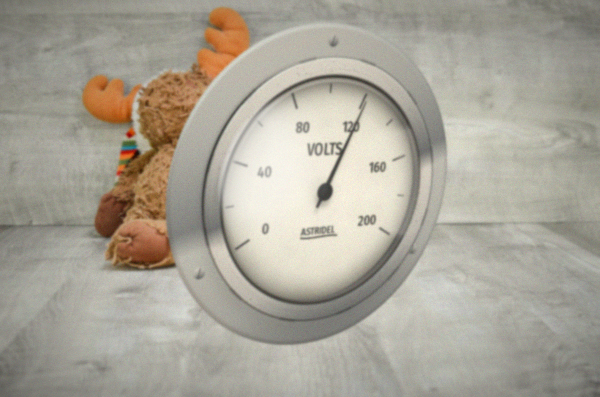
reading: value=120 unit=V
